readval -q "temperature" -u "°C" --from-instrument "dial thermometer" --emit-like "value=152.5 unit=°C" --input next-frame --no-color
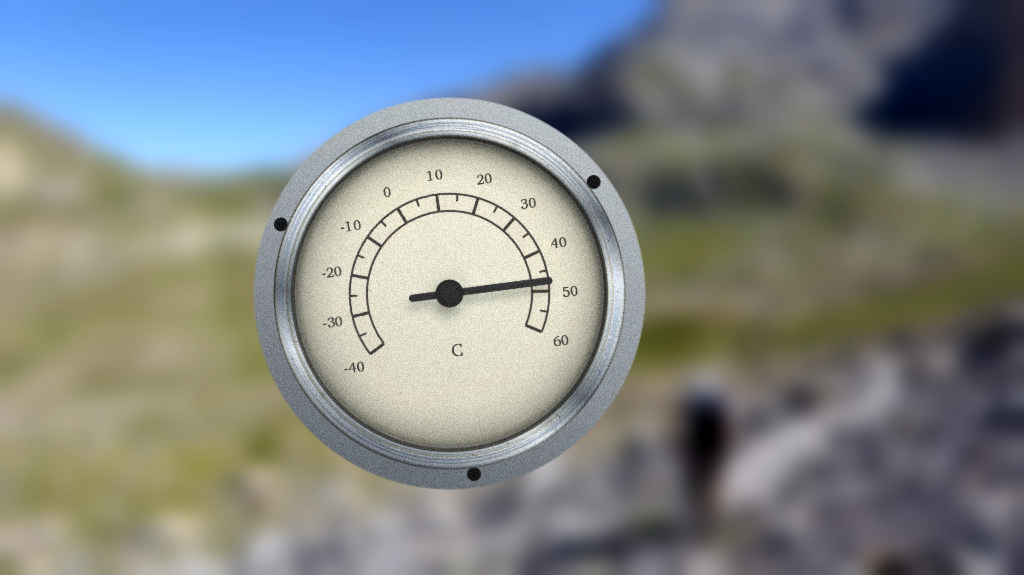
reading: value=47.5 unit=°C
